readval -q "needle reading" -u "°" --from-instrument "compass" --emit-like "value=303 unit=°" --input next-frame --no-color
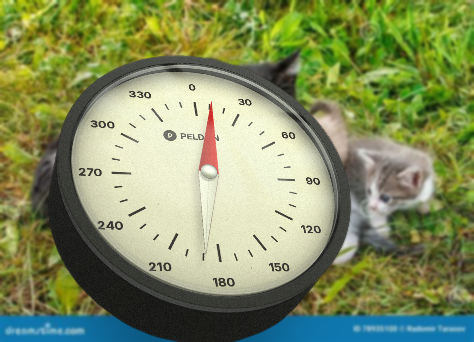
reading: value=10 unit=°
